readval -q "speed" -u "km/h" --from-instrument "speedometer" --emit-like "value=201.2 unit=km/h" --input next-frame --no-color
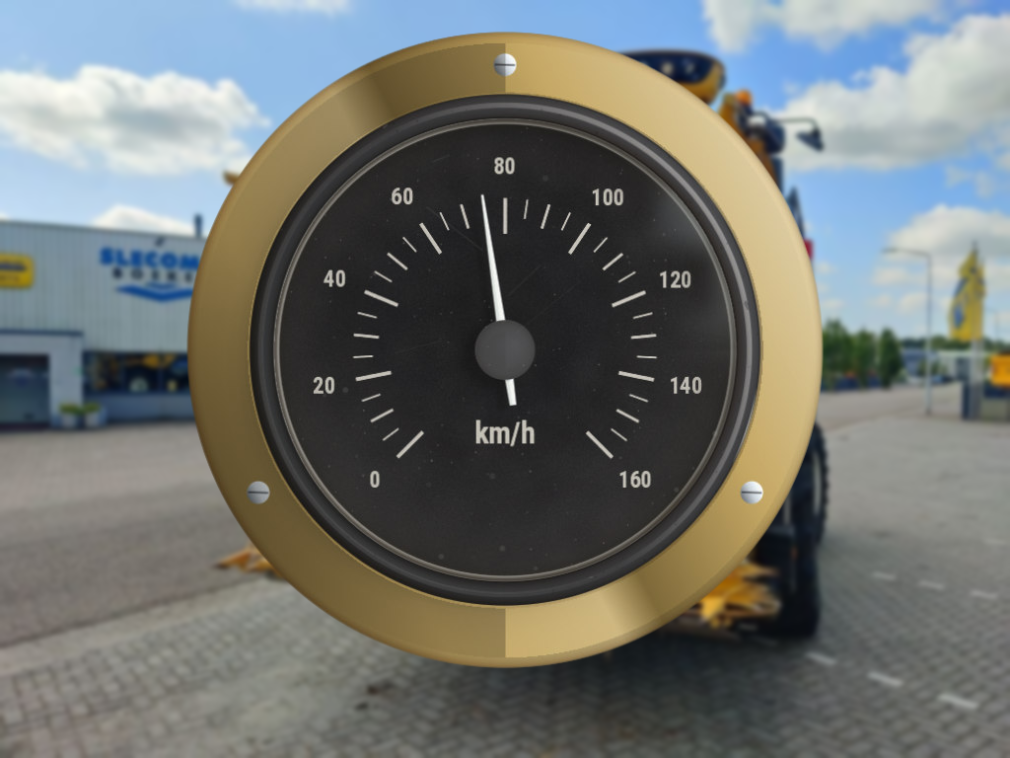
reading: value=75 unit=km/h
